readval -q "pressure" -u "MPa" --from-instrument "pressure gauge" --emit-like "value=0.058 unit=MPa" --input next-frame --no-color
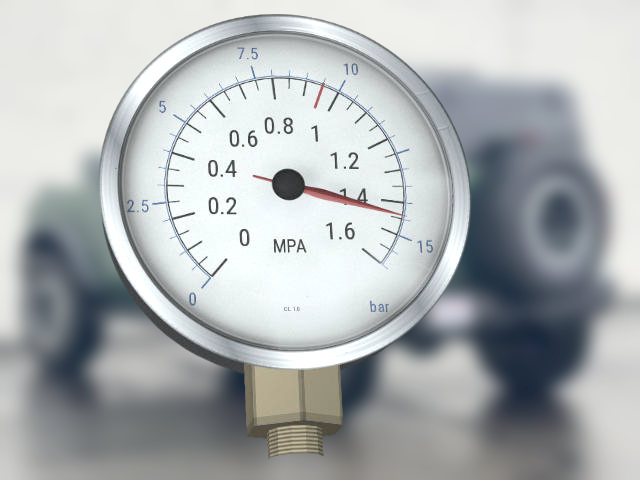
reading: value=1.45 unit=MPa
